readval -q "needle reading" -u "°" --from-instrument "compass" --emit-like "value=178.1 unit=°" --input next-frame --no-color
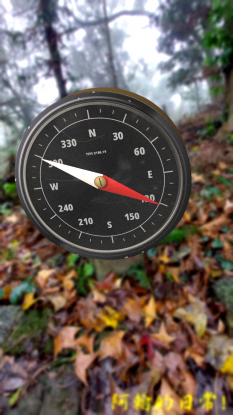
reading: value=120 unit=°
